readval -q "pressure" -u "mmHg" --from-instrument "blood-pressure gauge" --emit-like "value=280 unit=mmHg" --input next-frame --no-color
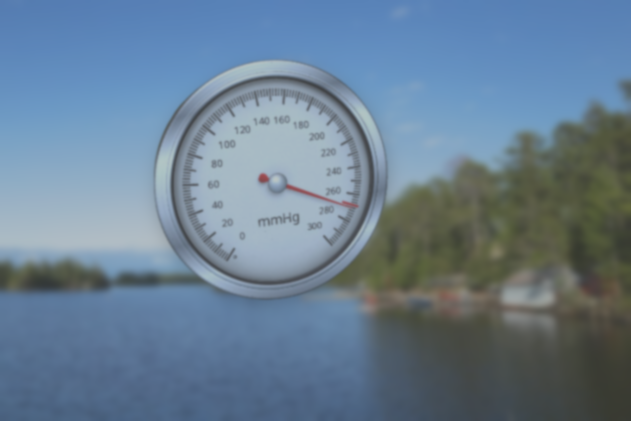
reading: value=270 unit=mmHg
